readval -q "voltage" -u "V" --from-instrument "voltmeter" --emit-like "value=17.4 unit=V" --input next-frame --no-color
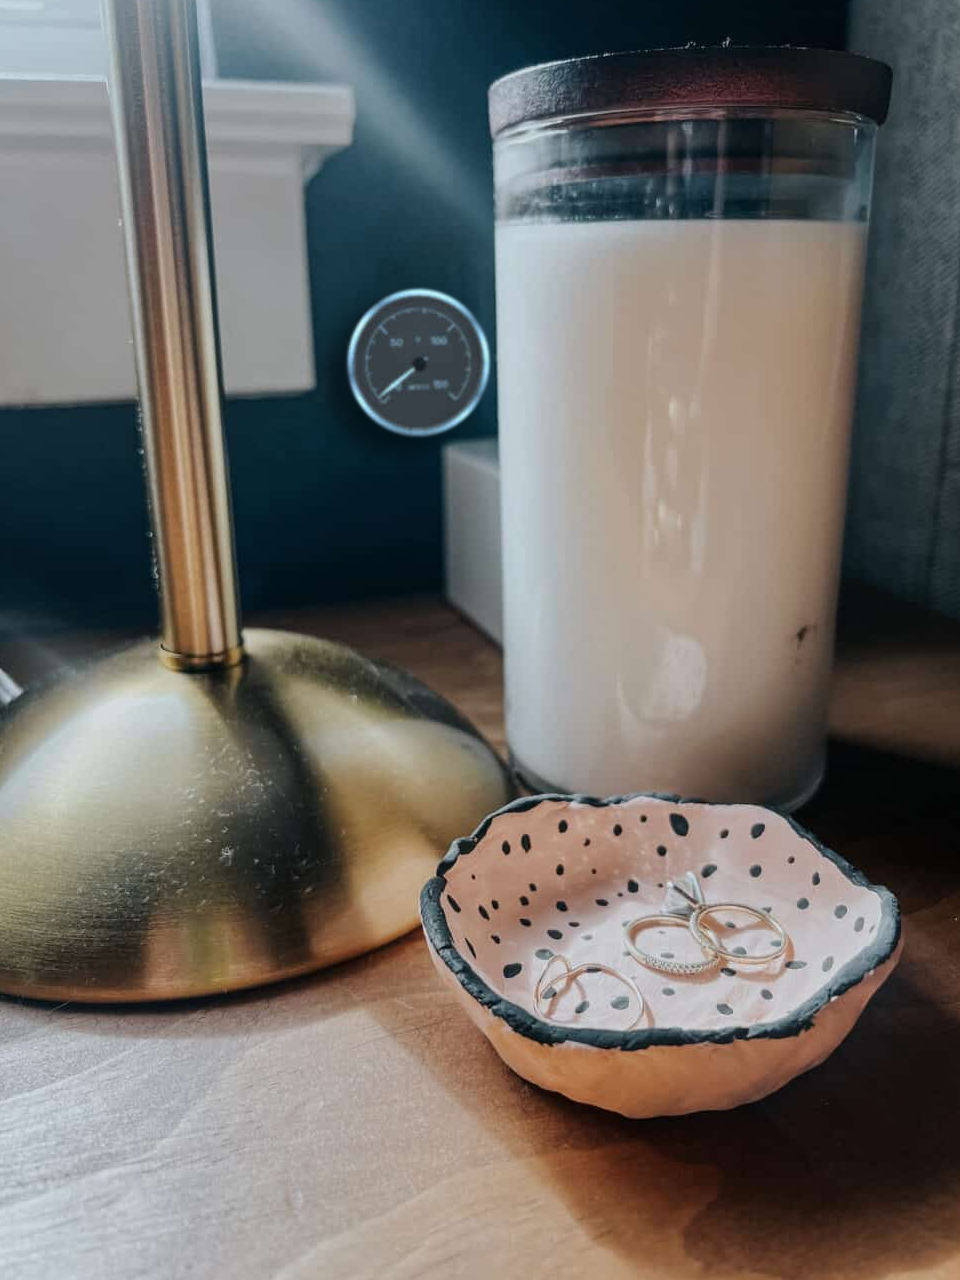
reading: value=5 unit=V
